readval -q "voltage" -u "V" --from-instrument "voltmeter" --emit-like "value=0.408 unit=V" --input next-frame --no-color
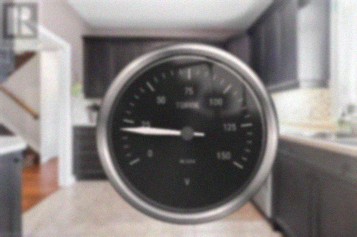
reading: value=20 unit=V
